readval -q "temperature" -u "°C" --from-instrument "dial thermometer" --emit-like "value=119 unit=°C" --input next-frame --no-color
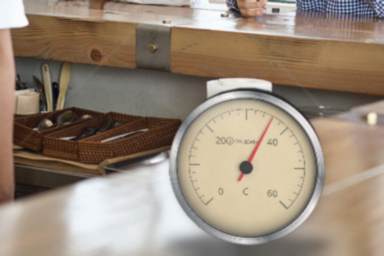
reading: value=36 unit=°C
